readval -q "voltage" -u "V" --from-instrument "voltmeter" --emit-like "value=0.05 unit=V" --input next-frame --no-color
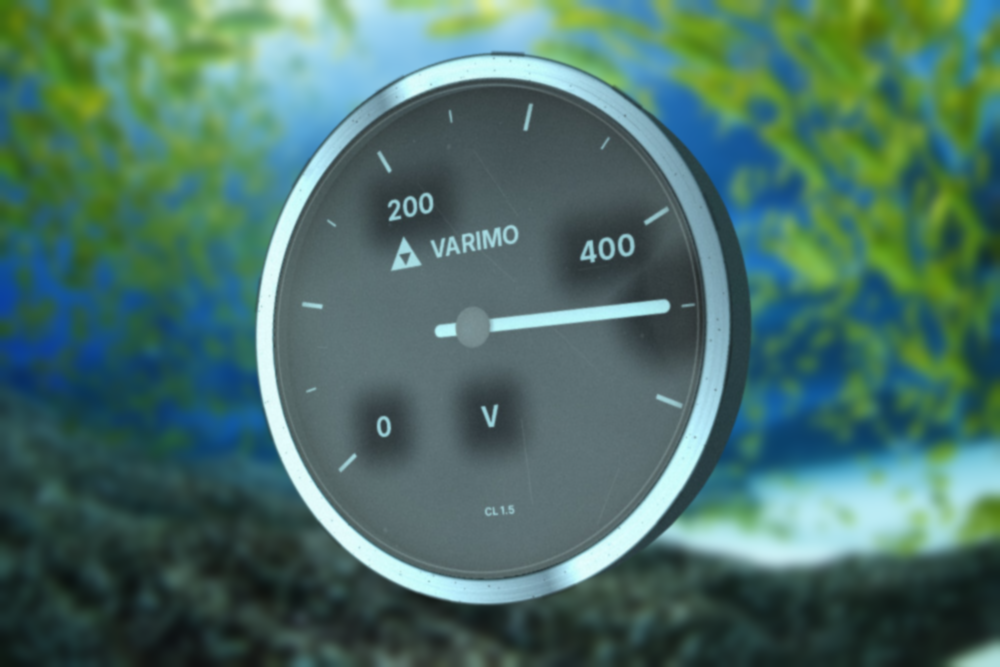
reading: value=450 unit=V
